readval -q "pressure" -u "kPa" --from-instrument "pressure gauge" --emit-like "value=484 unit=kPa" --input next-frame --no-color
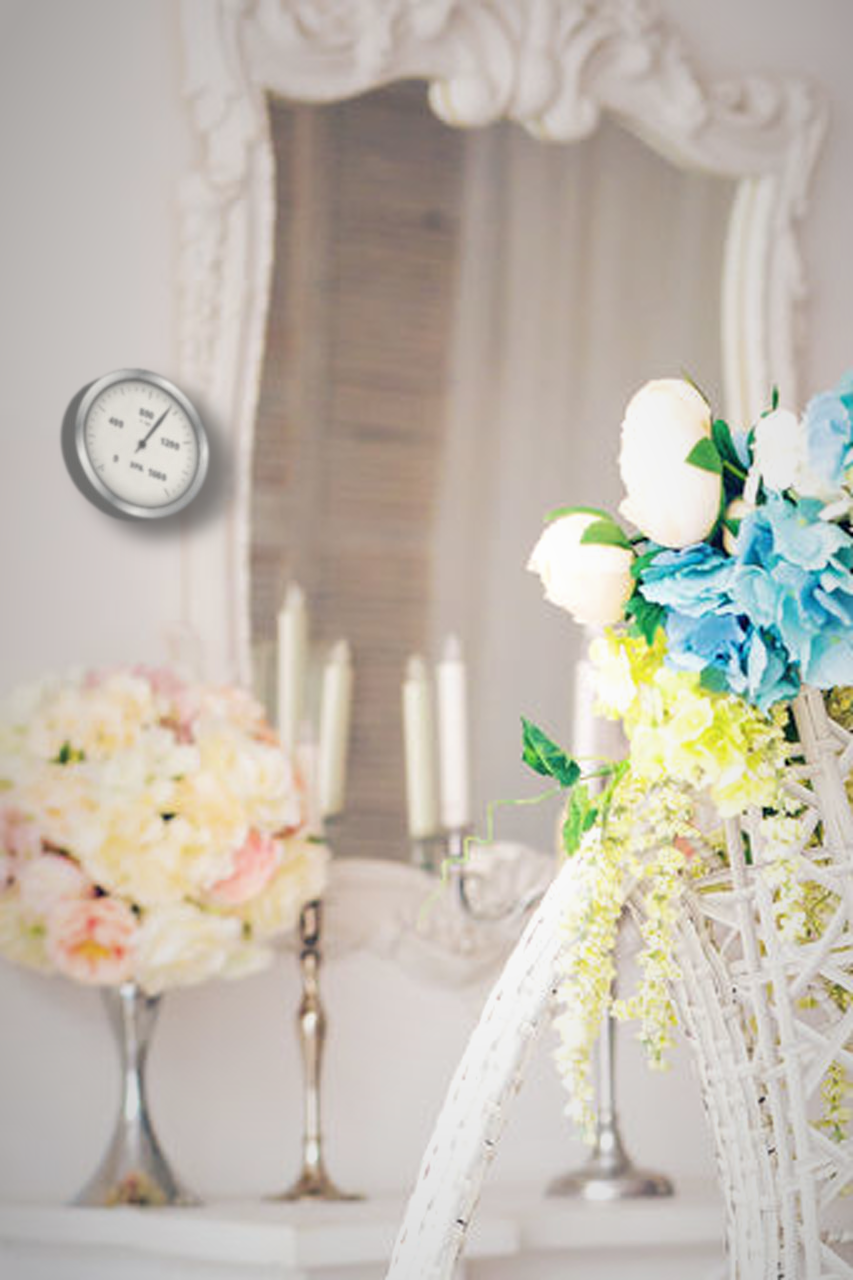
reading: value=950 unit=kPa
